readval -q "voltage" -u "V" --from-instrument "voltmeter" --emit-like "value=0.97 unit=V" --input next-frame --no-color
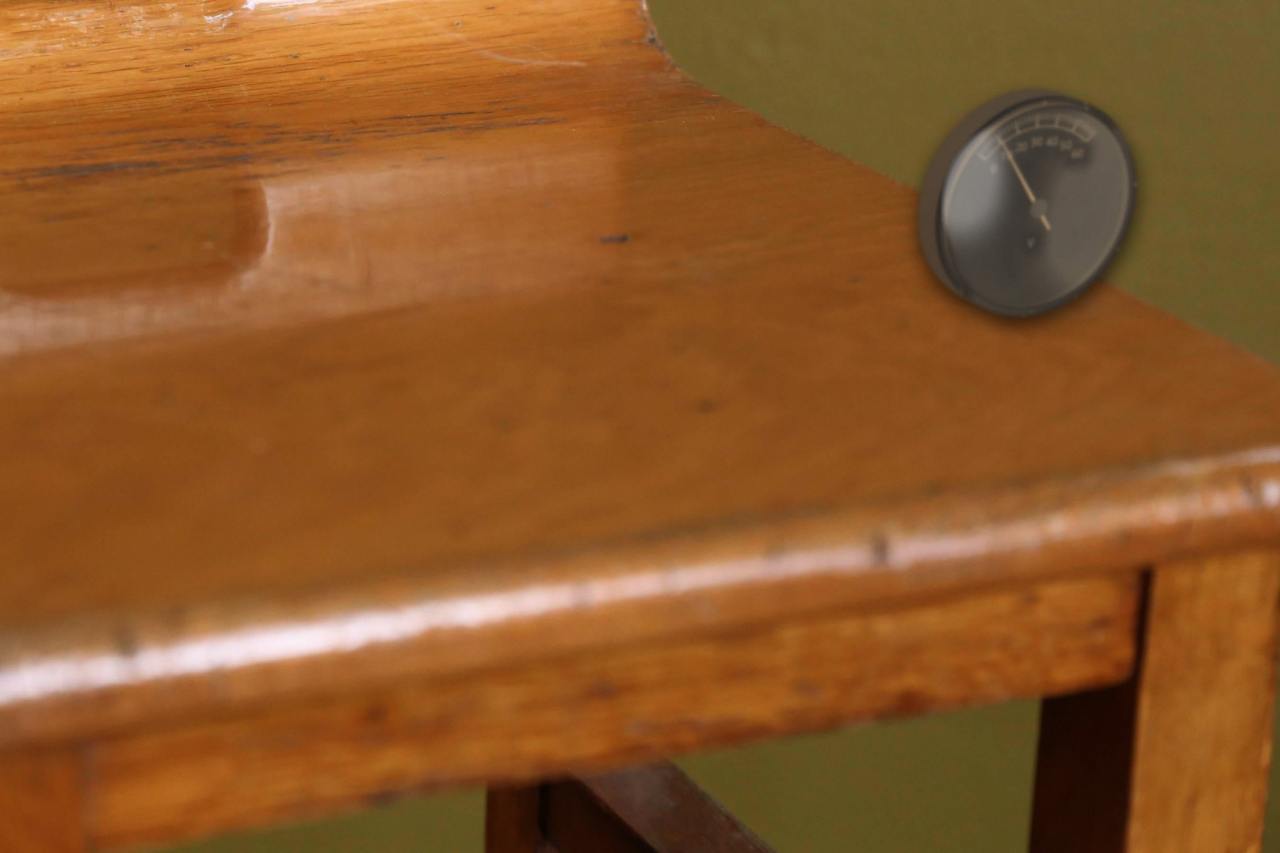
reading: value=10 unit=V
